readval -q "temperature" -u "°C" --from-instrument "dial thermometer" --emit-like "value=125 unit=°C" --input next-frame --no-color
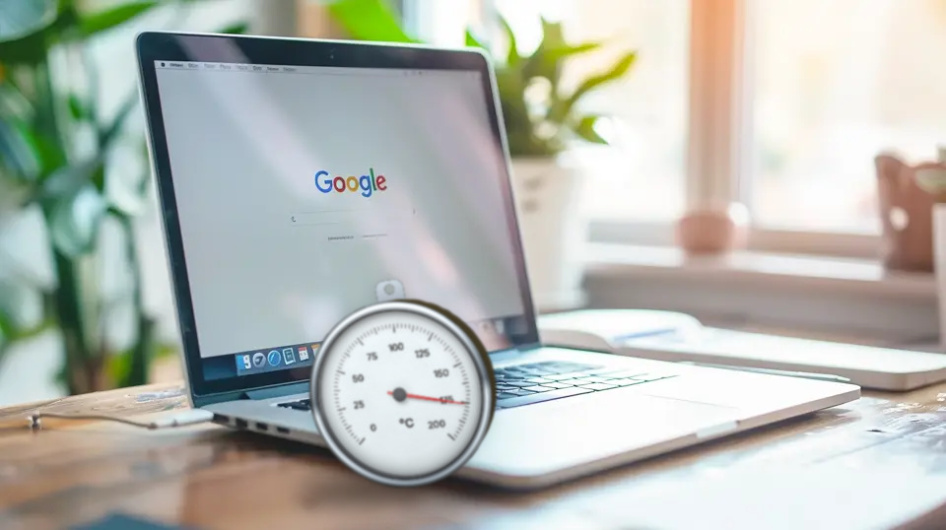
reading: value=175 unit=°C
